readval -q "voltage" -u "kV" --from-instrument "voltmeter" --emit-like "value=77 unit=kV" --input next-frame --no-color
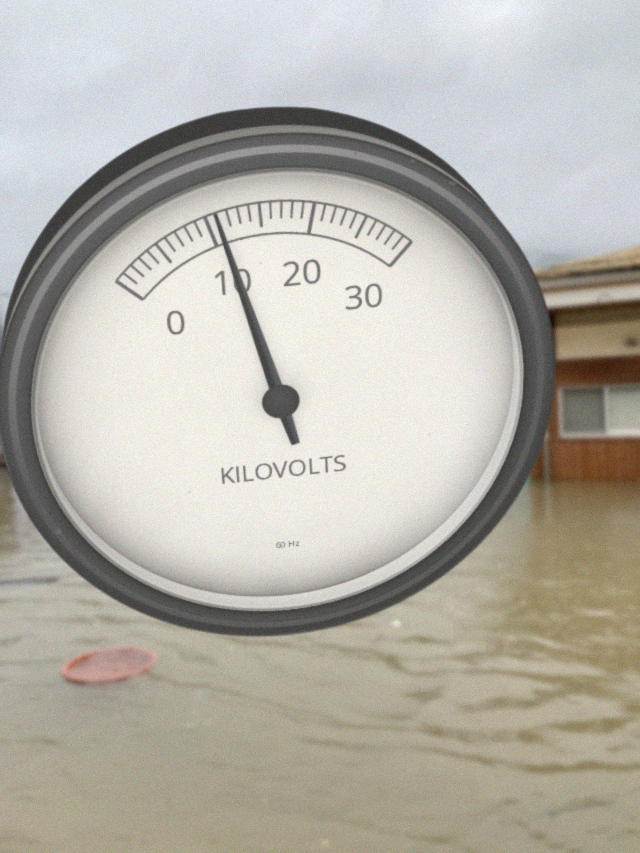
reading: value=11 unit=kV
